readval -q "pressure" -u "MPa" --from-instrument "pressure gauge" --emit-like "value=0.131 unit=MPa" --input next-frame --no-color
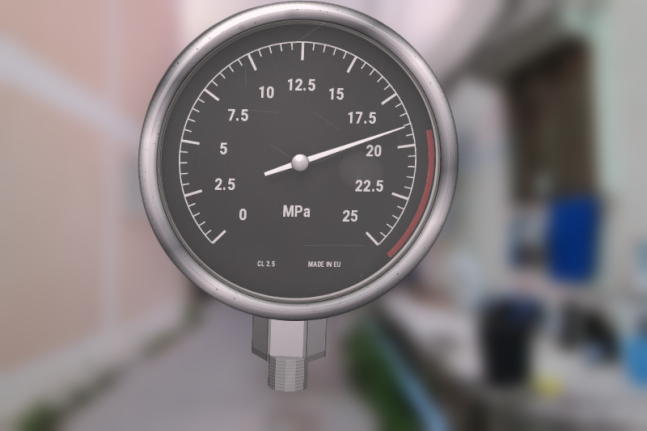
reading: value=19 unit=MPa
